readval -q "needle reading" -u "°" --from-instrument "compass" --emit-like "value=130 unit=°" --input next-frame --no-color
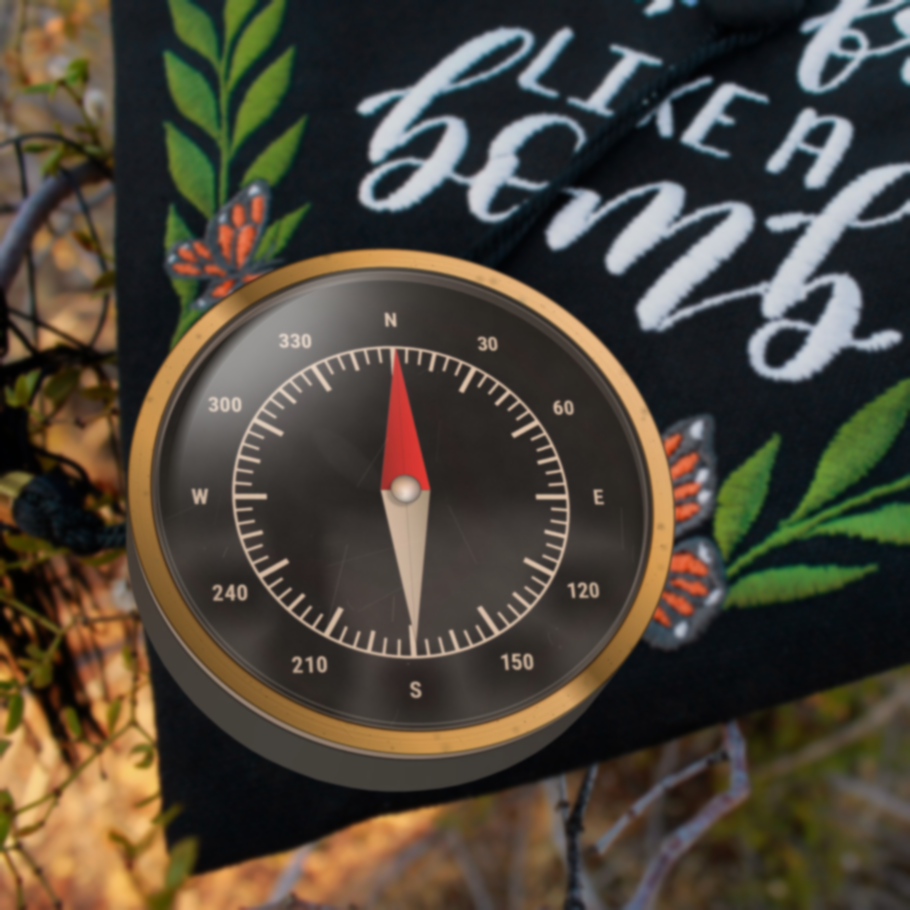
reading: value=0 unit=°
